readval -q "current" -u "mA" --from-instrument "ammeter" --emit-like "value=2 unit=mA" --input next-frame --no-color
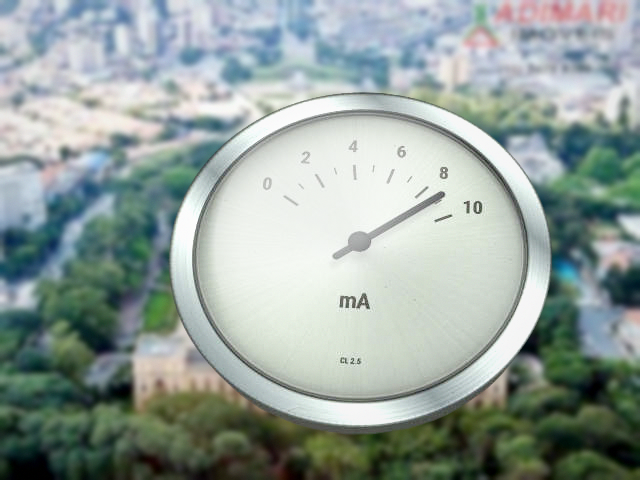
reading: value=9 unit=mA
